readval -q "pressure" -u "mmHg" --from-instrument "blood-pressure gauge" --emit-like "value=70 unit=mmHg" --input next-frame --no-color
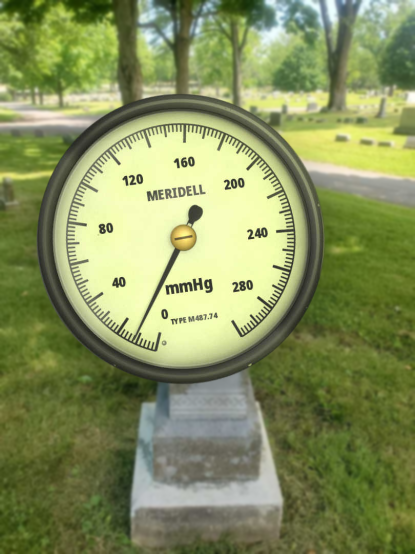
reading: value=12 unit=mmHg
